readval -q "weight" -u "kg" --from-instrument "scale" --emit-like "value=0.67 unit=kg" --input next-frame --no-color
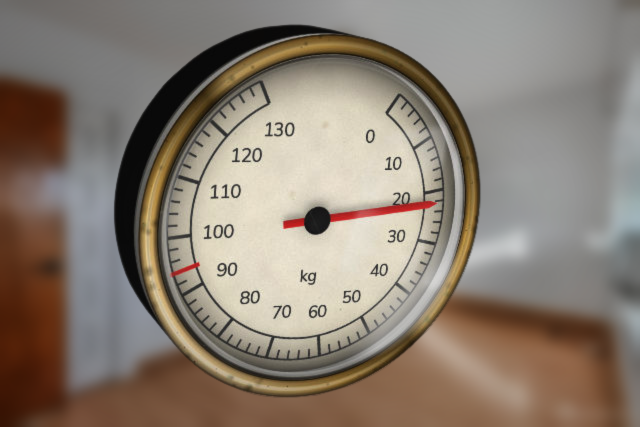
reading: value=22 unit=kg
